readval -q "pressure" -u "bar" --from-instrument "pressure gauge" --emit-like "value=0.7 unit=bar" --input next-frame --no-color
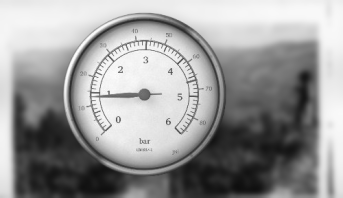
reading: value=0.9 unit=bar
